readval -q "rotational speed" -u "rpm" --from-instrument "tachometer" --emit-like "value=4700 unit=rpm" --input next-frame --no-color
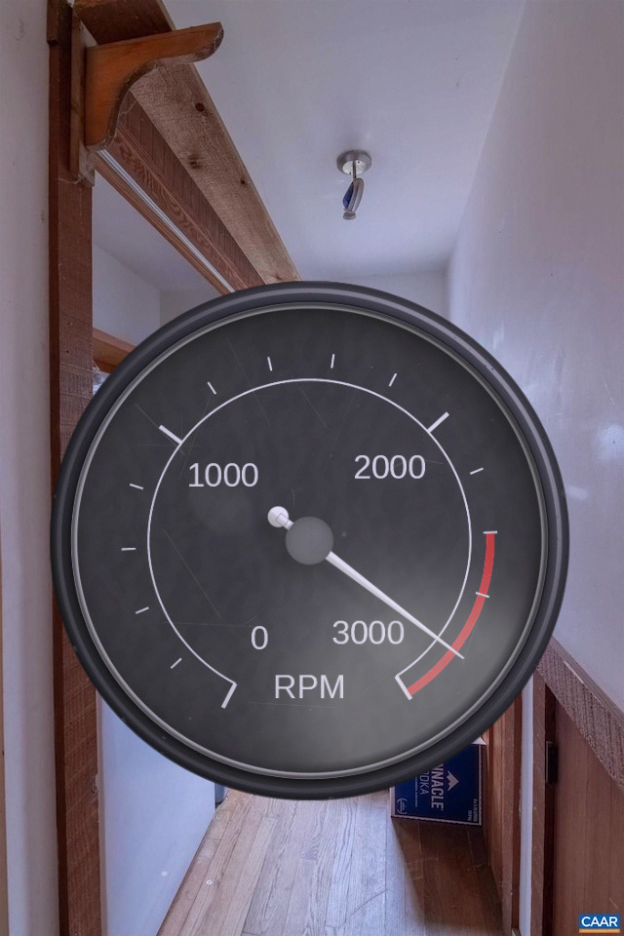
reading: value=2800 unit=rpm
